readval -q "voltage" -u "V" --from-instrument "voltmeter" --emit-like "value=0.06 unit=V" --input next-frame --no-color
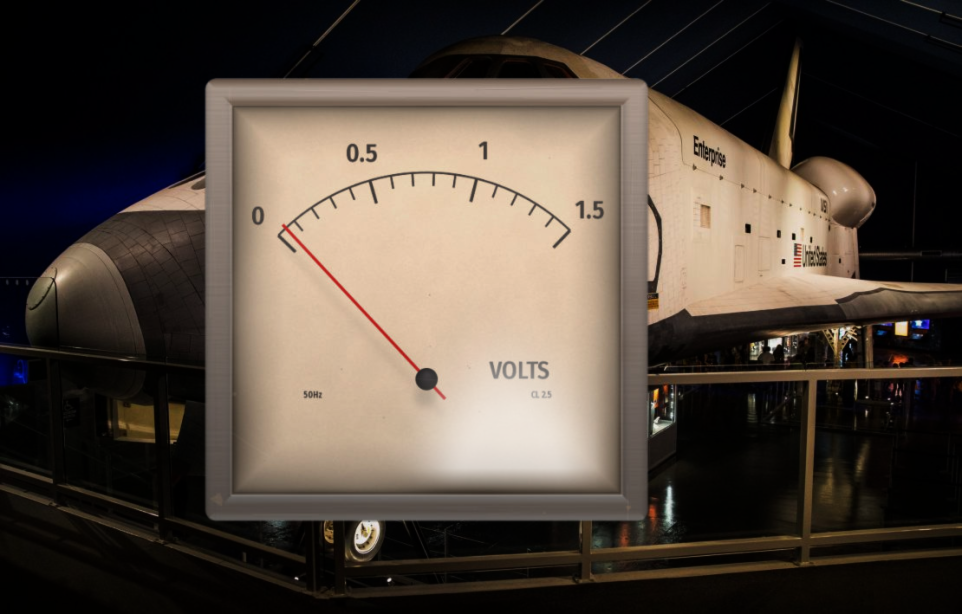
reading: value=0.05 unit=V
